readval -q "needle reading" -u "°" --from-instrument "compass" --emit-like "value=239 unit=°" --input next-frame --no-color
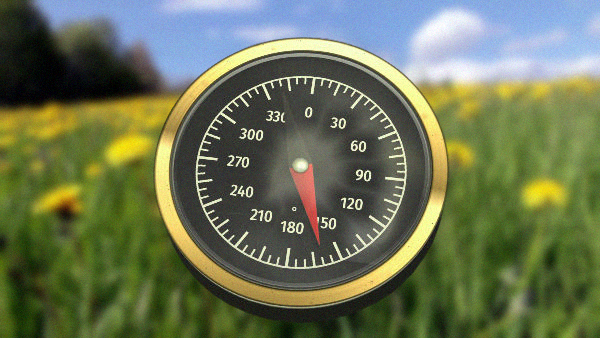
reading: value=160 unit=°
